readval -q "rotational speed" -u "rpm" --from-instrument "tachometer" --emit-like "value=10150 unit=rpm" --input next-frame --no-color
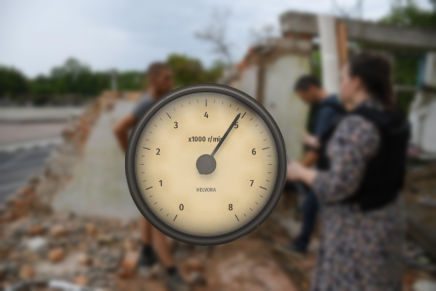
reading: value=4900 unit=rpm
